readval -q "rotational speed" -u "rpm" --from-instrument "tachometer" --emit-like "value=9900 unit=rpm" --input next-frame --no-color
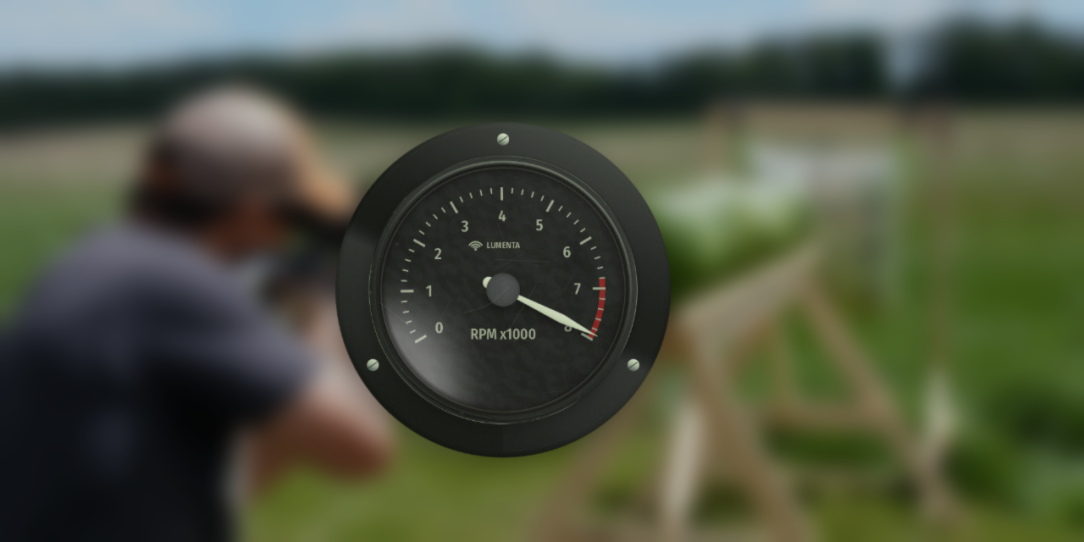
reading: value=7900 unit=rpm
